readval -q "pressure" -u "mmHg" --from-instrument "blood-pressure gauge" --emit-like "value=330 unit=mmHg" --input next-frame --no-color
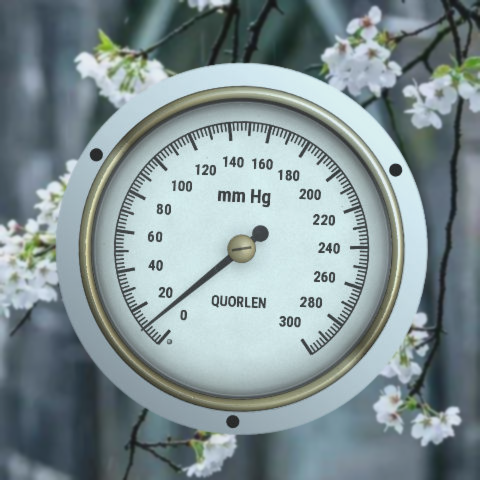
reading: value=10 unit=mmHg
